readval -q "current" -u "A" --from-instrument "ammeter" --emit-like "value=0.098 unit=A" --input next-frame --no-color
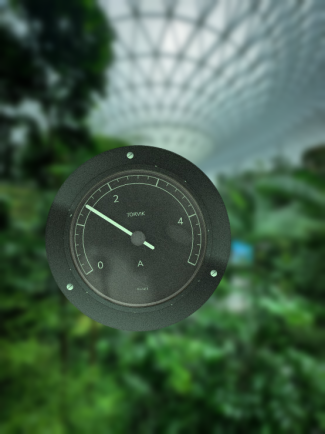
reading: value=1.4 unit=A
